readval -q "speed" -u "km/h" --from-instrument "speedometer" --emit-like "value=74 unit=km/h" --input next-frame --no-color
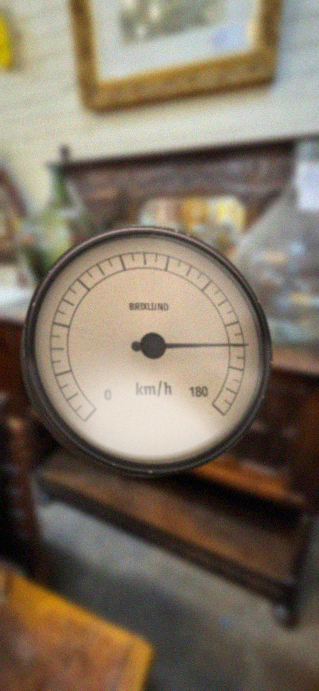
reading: value=150 unit=km/h
